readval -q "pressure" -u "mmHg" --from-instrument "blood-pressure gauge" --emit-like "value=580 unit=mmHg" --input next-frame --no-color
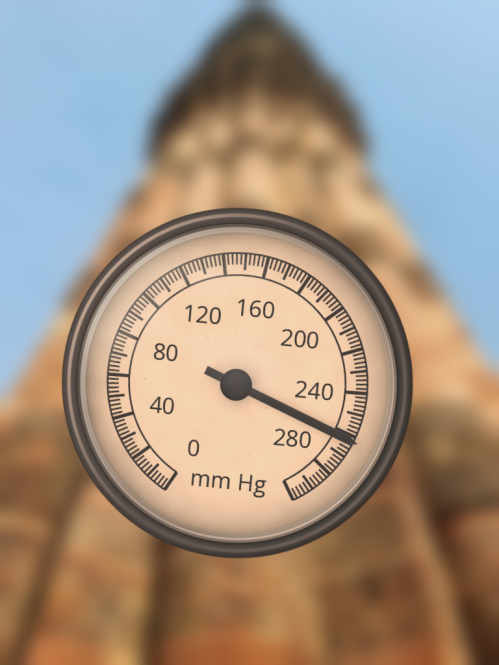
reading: value=262 unit=mmHg
